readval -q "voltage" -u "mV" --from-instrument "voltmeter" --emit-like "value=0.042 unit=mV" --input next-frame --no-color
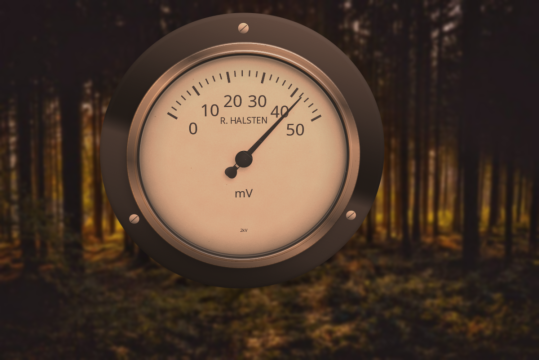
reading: value=42 unit=mV
